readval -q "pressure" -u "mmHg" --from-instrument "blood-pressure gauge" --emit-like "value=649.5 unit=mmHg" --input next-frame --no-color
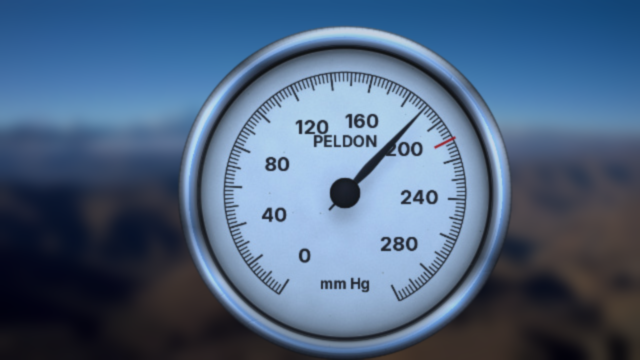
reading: value=190 unit=mmHg
